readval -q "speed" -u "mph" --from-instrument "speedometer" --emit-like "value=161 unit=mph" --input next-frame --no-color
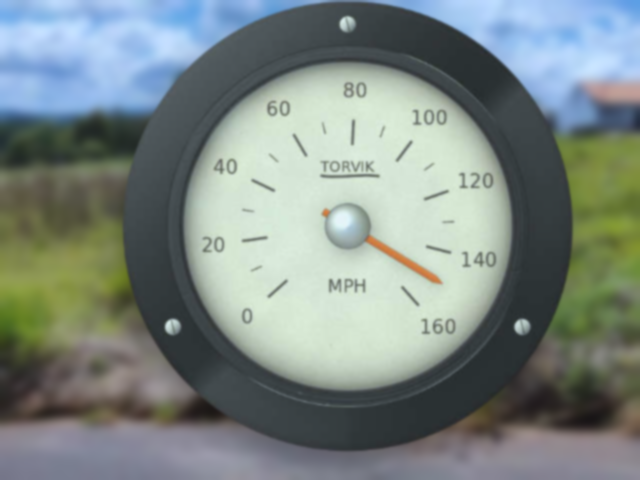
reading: value=150 unit=mph
